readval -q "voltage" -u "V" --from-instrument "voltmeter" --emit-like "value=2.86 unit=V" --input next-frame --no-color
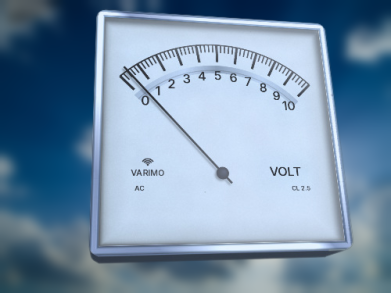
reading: value=0.4 unit=V
